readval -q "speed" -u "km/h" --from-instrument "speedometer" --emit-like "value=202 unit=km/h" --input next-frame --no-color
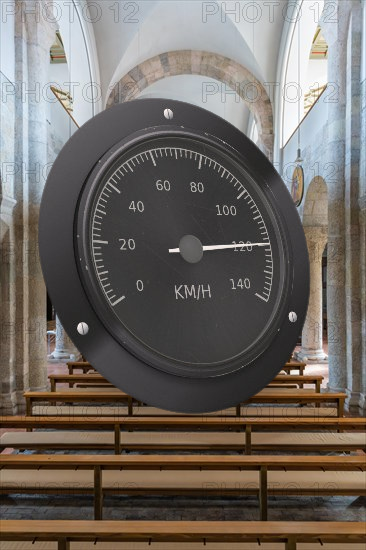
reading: value=120 unit=km/h
